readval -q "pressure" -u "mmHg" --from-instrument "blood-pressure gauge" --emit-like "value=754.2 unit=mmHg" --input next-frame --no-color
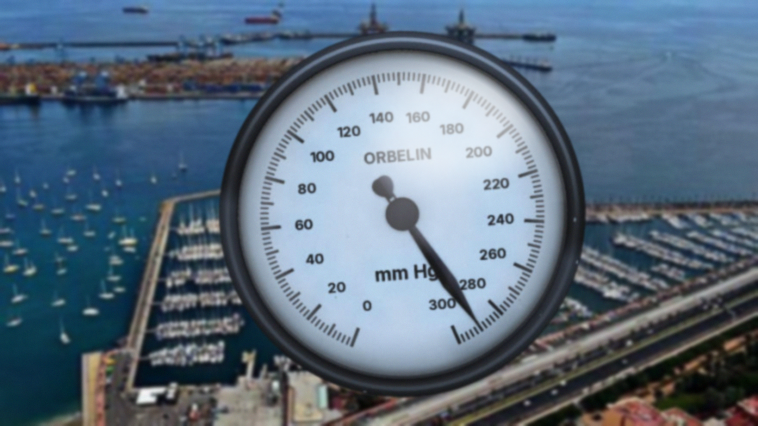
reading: value=290 unit=mmHg
